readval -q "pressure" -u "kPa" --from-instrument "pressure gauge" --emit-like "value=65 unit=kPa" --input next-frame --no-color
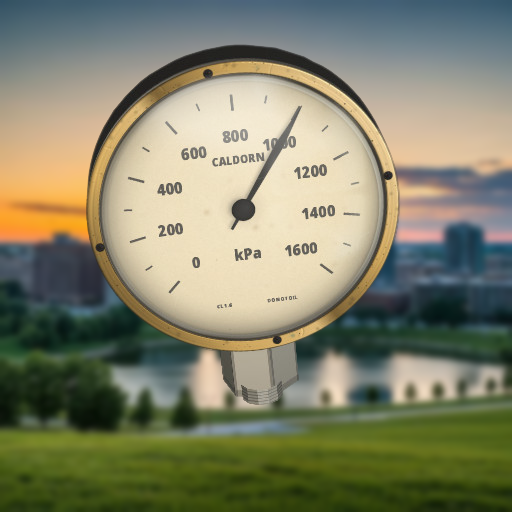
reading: value=1000 unit=kPa
